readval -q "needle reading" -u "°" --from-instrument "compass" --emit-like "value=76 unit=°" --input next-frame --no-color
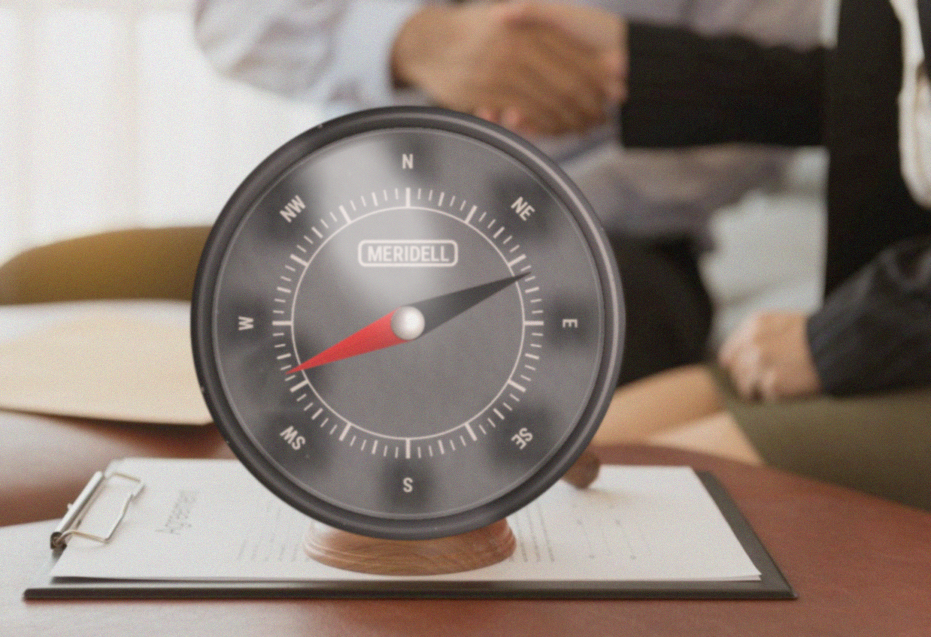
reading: value=247.5 unit=°
